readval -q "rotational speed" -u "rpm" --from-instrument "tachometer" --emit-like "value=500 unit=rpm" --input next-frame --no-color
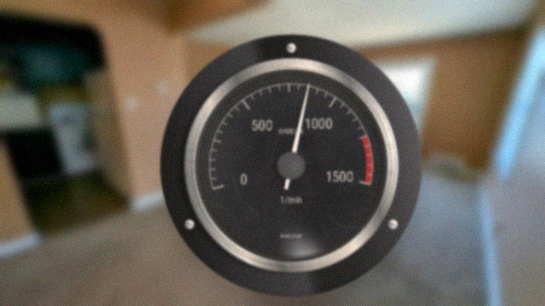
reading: value=850 unit=rpm
